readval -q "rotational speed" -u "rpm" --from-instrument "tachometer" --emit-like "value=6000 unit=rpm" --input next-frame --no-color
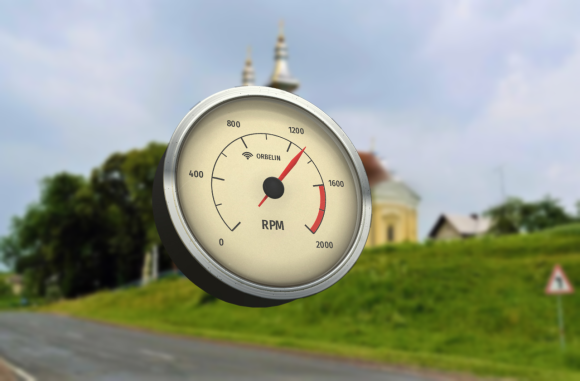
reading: value=1300 unit=rpm
